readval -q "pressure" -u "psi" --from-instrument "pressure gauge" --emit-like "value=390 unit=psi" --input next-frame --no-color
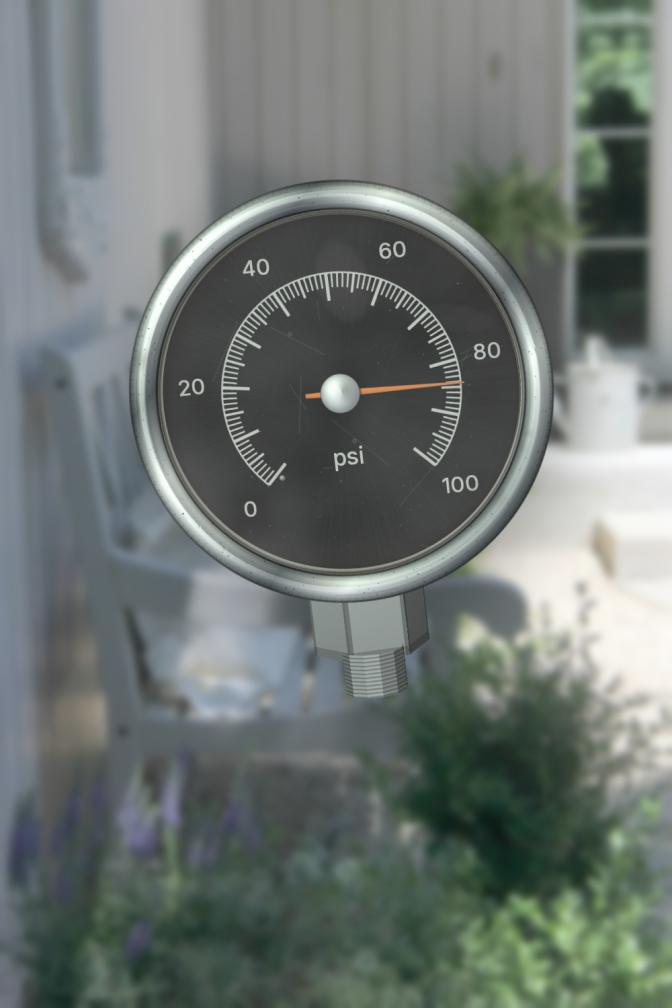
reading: value=84 unit=psi
